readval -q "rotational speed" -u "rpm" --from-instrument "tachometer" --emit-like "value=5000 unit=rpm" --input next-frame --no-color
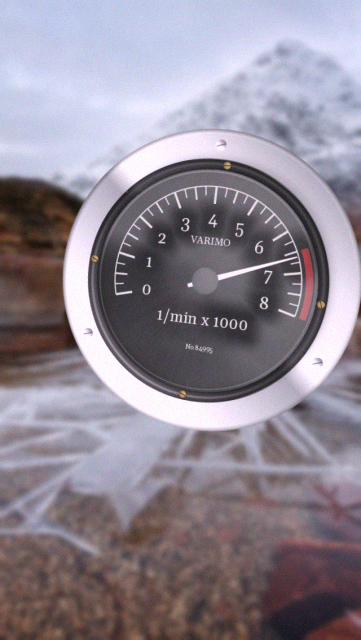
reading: value=6625 unit=rpm
